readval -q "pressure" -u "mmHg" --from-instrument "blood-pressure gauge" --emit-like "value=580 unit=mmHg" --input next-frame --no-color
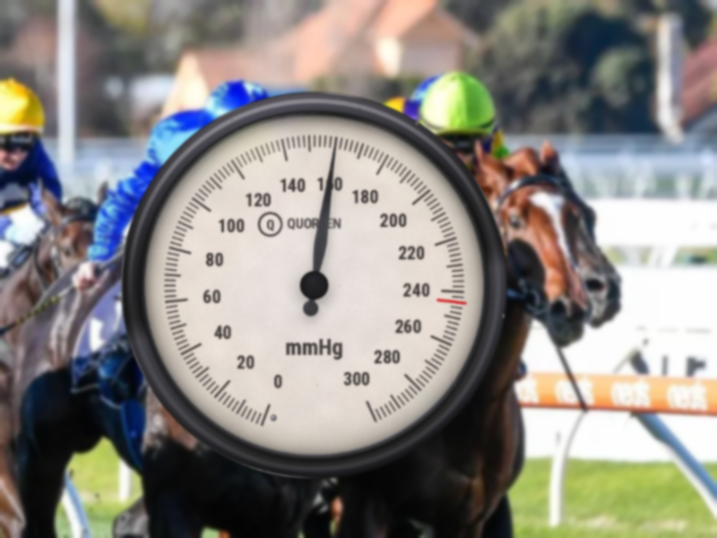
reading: value=160 unit=mmHg
